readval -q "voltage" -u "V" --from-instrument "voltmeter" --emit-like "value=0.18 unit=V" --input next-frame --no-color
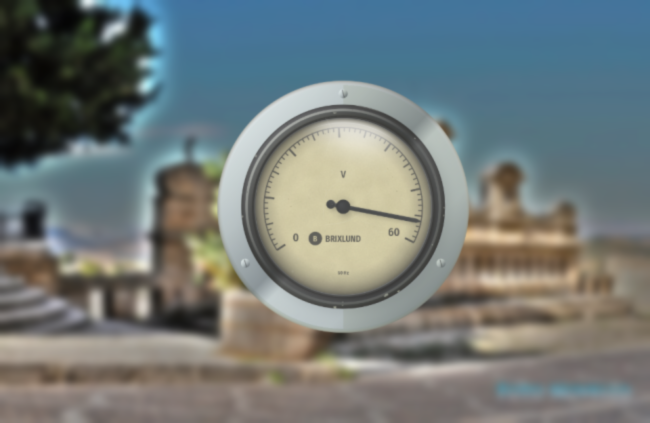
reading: value=56 unit=V
